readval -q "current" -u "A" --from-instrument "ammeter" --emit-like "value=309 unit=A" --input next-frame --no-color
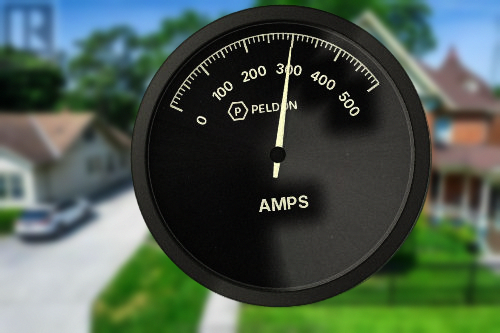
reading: value=300 unit=A
